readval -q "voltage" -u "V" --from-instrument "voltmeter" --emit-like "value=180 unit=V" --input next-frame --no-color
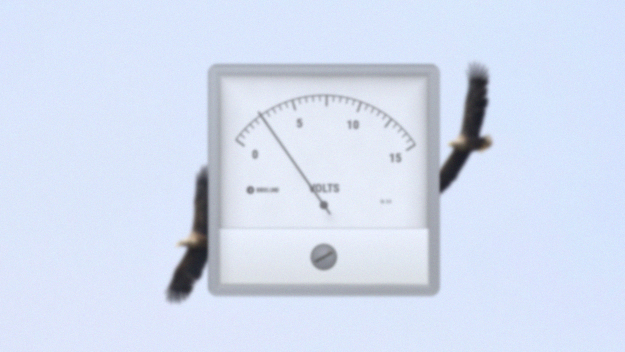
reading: value=2.5 unit=V
